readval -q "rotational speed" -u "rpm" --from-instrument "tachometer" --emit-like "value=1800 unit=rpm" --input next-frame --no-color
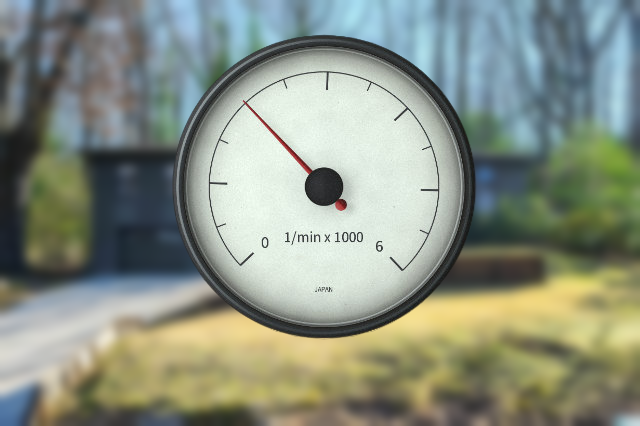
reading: value=2000 unit=rpm
